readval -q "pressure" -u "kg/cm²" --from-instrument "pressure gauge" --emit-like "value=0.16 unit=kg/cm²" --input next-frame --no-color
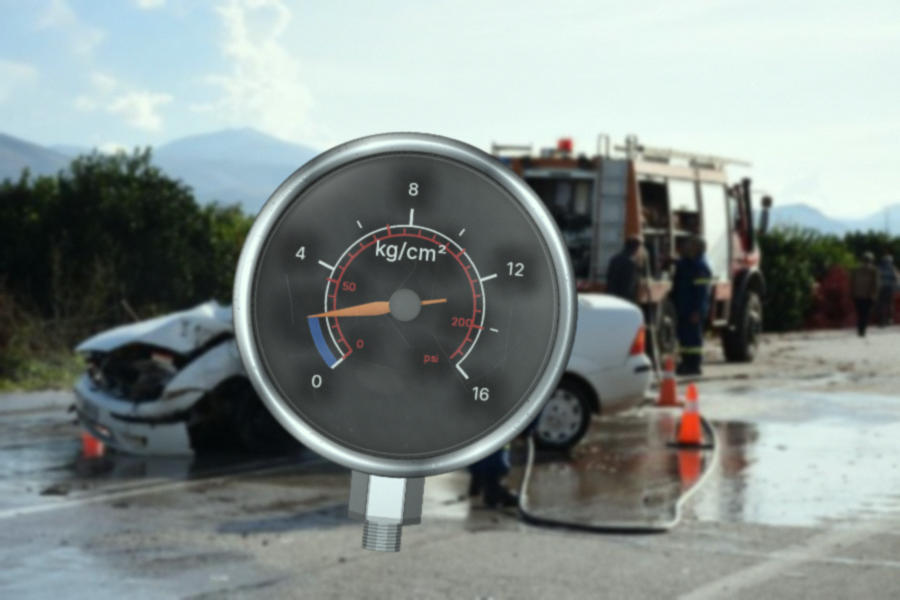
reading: value=2 unit=kg/cm²
